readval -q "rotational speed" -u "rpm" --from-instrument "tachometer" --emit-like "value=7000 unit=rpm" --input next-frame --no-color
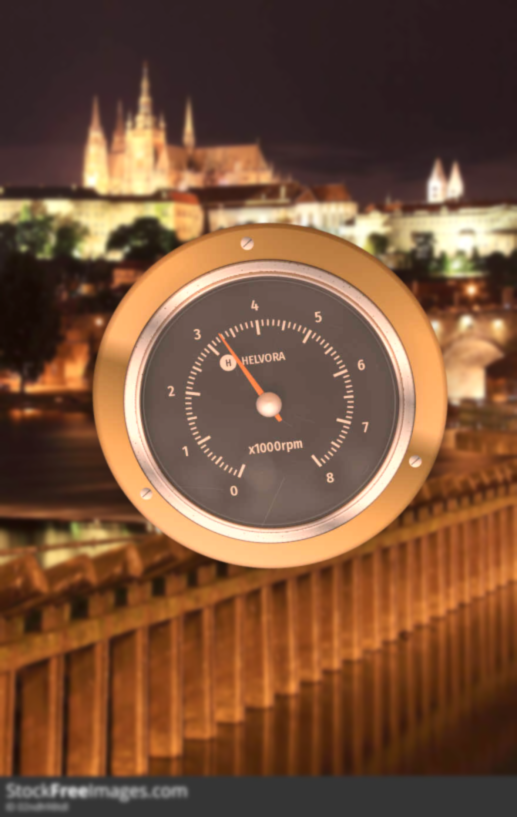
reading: value=3300 unit=rpm
